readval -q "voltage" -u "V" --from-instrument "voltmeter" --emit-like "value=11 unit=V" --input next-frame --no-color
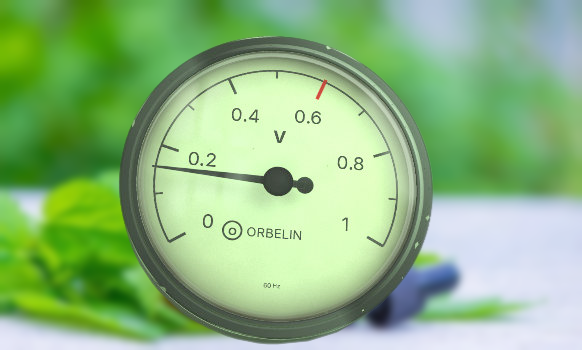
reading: value=0.15 unit=V
